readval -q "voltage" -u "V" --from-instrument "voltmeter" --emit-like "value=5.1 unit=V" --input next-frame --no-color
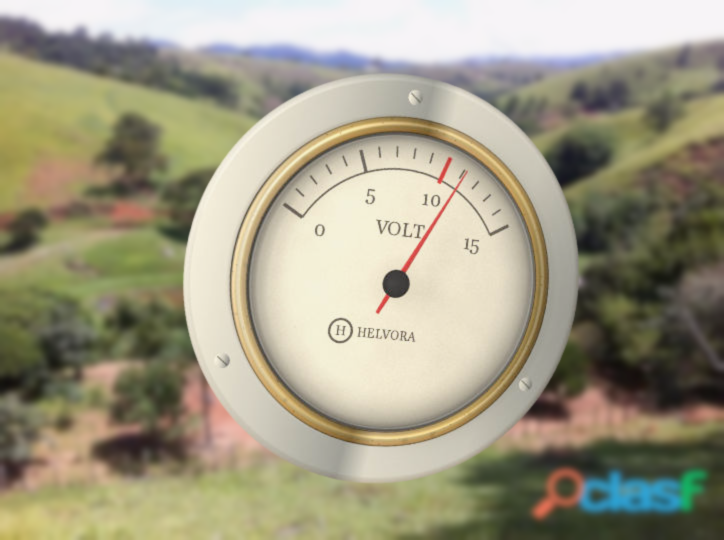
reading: value=11 unit=V
